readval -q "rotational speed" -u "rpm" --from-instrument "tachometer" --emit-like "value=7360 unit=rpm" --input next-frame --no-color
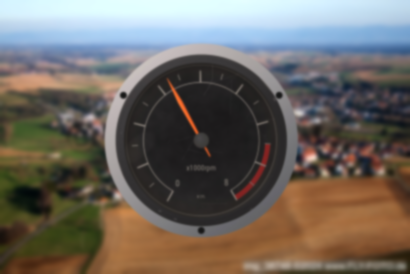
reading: value=3250 unit=rpm
